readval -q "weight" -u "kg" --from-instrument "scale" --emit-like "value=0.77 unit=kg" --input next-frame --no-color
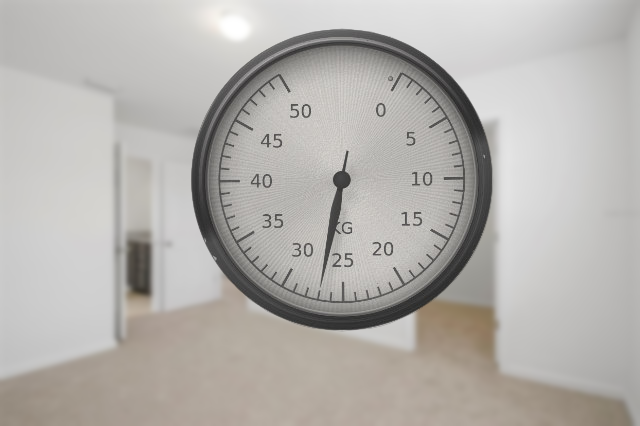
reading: value=27 unit=kg
